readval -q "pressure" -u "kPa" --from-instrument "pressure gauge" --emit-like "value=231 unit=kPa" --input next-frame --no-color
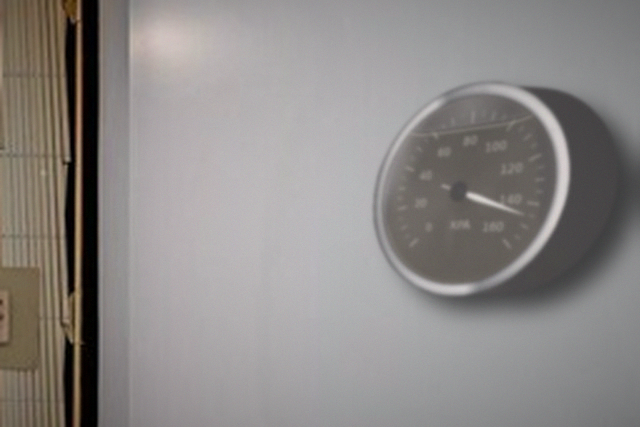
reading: value=145 unit=kPa
